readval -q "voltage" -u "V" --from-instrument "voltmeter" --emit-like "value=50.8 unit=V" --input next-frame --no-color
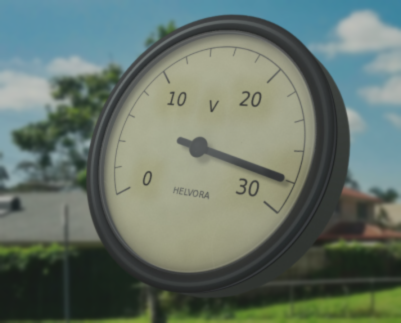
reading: value=28 unit=V
